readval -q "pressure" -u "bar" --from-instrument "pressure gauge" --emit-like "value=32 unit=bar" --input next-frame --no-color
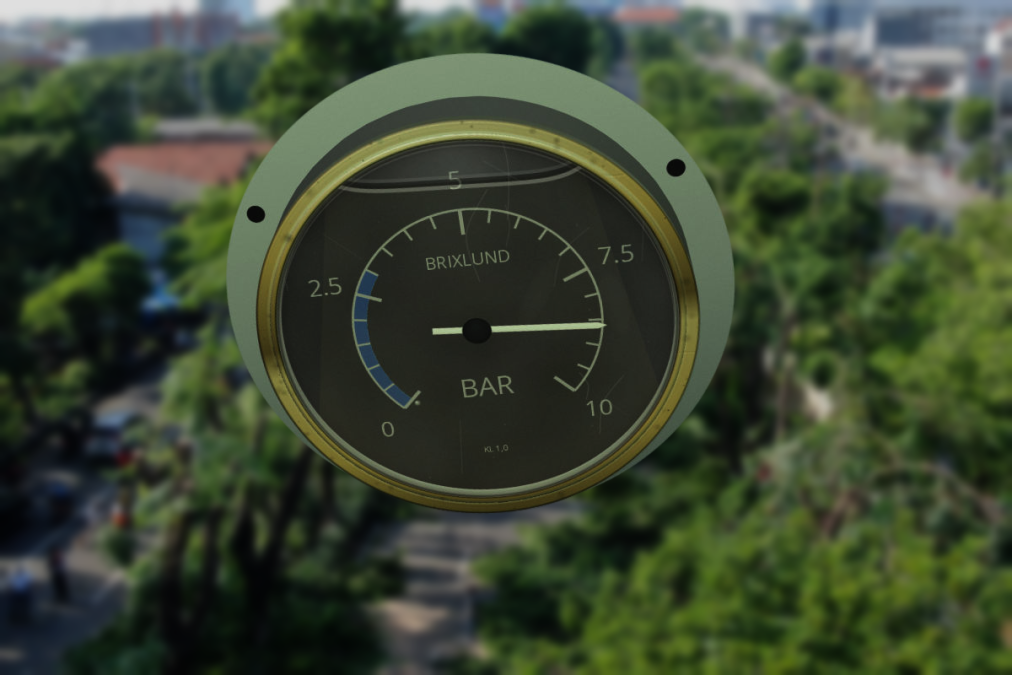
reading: value=8.5 unit=bar
